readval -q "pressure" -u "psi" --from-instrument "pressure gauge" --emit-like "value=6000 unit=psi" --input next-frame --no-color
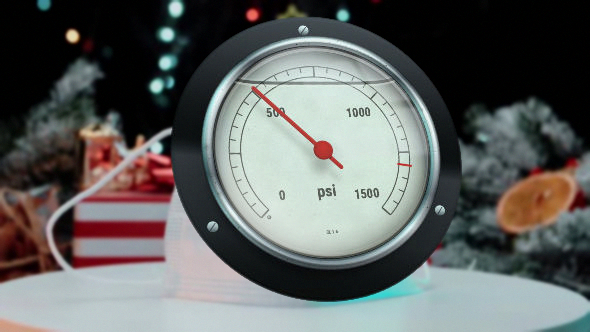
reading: value=500 unit=psi
